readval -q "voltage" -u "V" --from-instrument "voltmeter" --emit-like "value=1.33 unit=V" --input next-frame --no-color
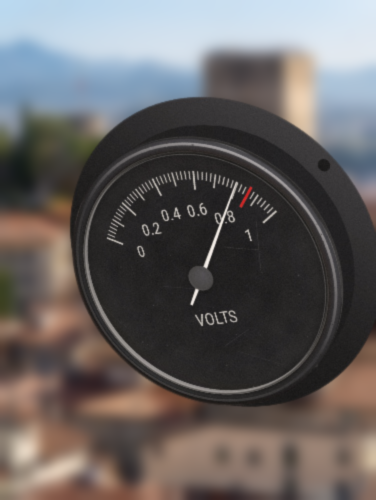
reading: value=0.8 unit=V
